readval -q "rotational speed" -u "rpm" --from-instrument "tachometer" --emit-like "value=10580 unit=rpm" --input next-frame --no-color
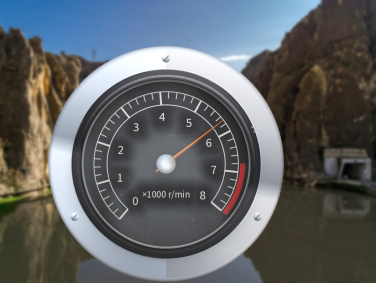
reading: value=5700 unit=rpm
